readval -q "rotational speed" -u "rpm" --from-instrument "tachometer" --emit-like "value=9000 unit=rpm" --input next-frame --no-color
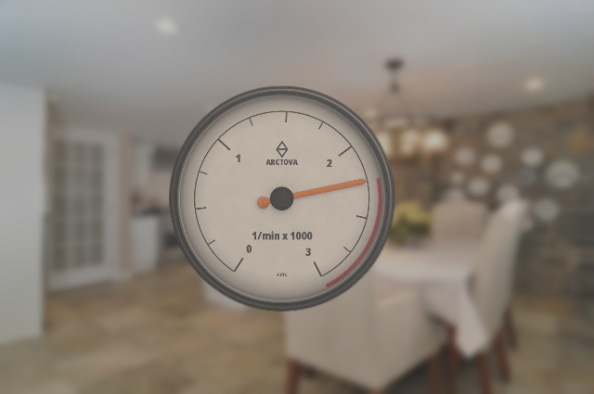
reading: value=2250 unit=rpm
